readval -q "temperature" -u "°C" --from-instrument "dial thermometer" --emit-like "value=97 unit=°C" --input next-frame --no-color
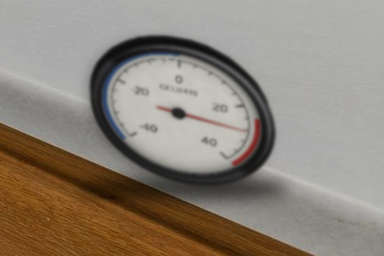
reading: value=28 unit=°C
